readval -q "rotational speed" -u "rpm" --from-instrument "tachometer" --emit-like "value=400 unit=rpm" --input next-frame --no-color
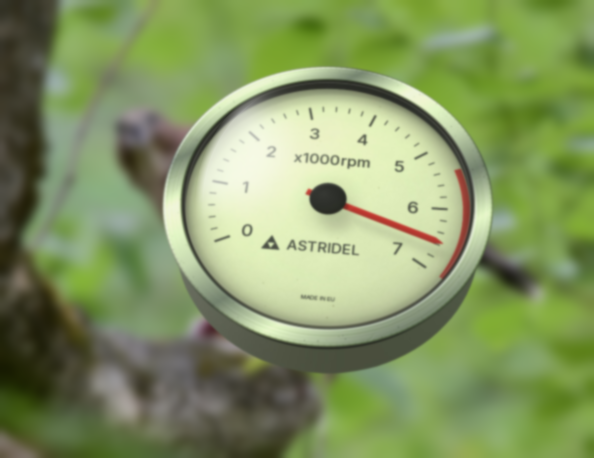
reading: value=6600 unit=rpm
